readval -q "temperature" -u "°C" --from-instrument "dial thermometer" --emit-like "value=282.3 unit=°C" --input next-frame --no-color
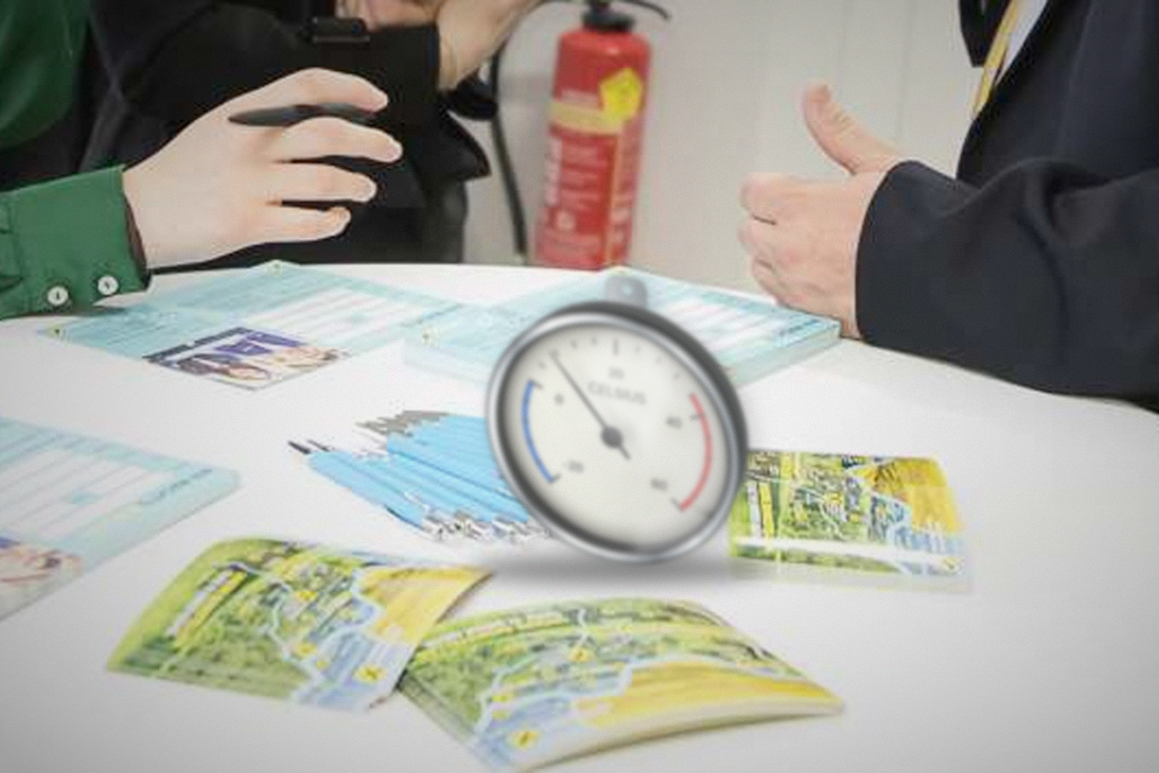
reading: value=8 unit=°C
